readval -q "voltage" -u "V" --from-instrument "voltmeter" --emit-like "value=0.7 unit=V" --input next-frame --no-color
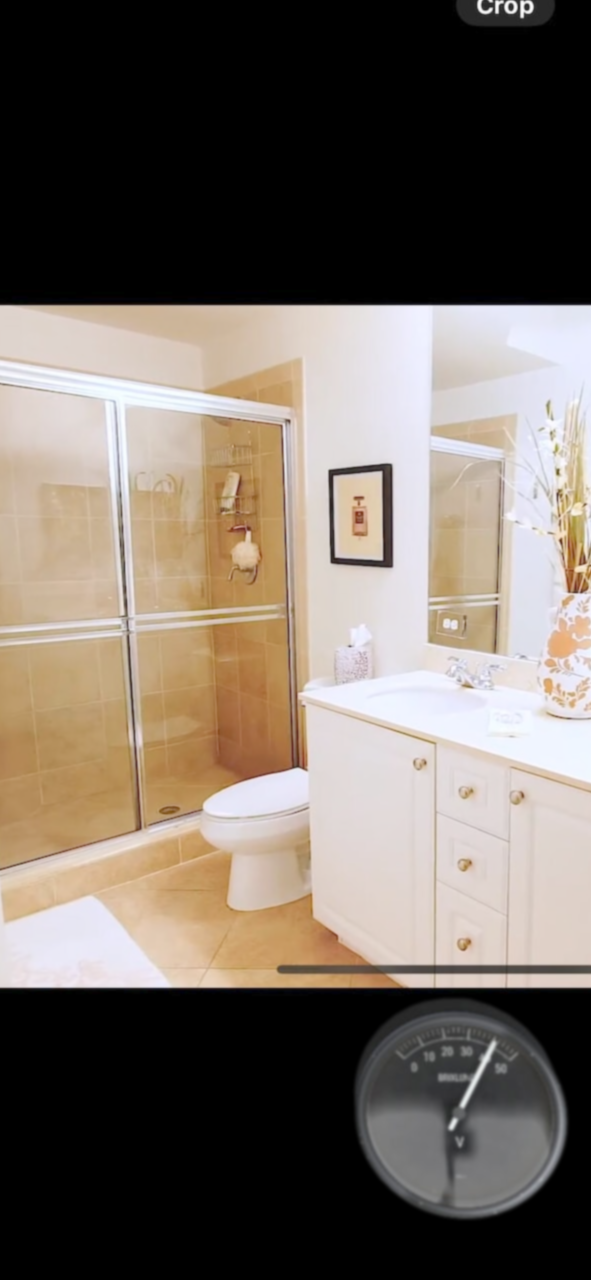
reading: value=40 unit=V
